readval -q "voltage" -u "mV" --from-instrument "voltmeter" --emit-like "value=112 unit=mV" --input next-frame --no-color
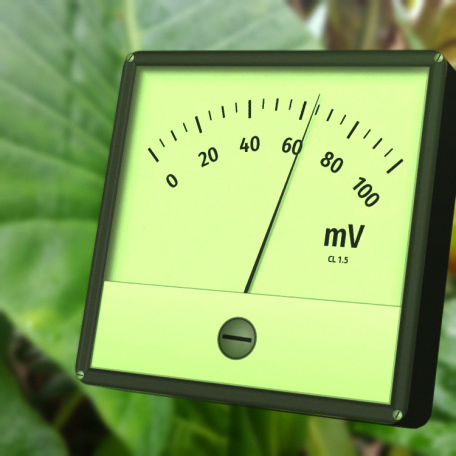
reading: value=65 unit=mV
